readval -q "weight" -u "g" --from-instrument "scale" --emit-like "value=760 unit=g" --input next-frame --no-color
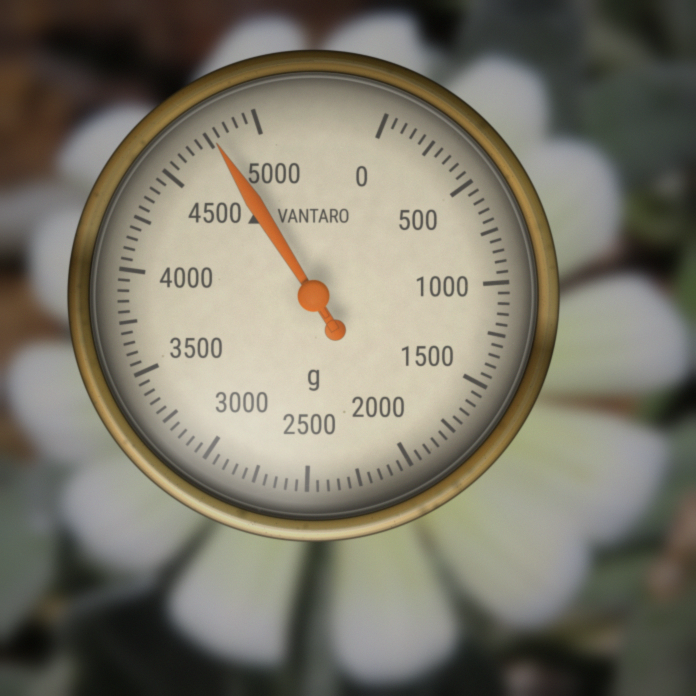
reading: value=4775 unit=g
